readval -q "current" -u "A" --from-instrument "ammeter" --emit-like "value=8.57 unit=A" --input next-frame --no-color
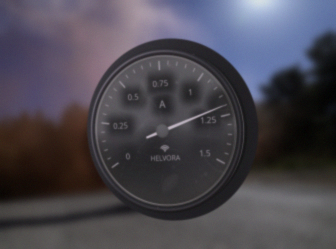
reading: value=1.2 unit=A
